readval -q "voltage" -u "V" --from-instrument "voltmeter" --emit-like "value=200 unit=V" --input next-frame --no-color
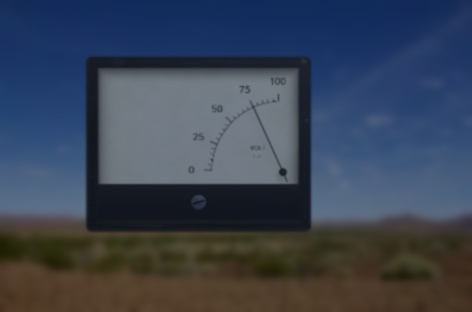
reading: value=75 unit=V
